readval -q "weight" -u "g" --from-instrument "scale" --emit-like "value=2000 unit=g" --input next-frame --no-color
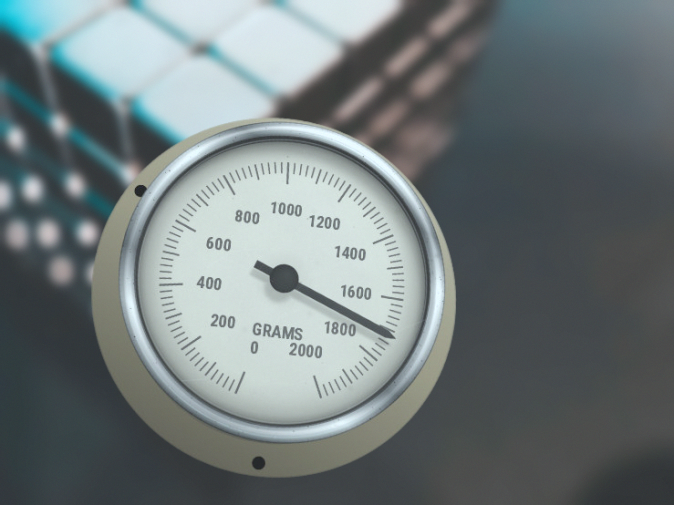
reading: value=1720 unit=g
